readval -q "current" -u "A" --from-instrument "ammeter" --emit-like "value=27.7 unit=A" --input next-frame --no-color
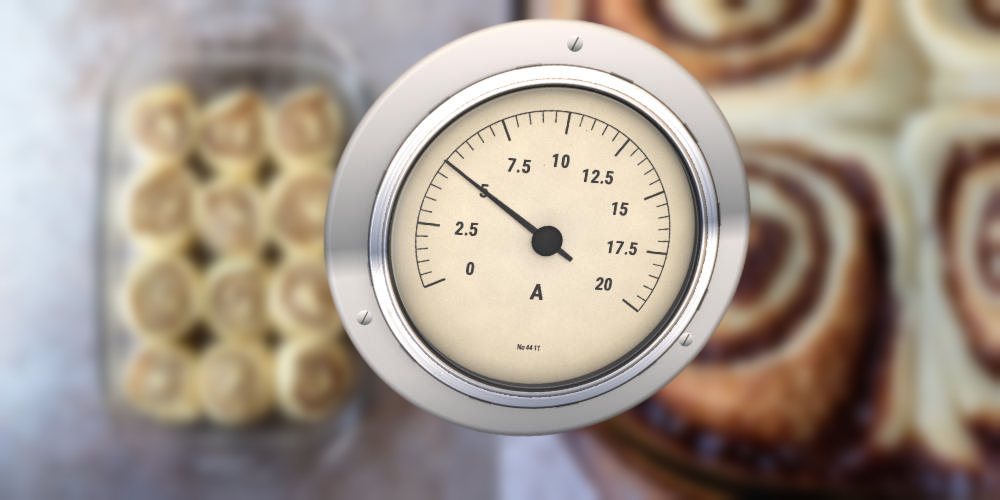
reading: value=5 unit=A
